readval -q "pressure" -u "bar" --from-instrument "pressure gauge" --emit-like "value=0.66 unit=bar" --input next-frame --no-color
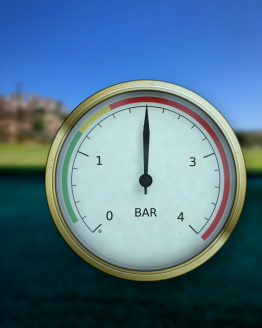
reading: value=2 unit=bar
